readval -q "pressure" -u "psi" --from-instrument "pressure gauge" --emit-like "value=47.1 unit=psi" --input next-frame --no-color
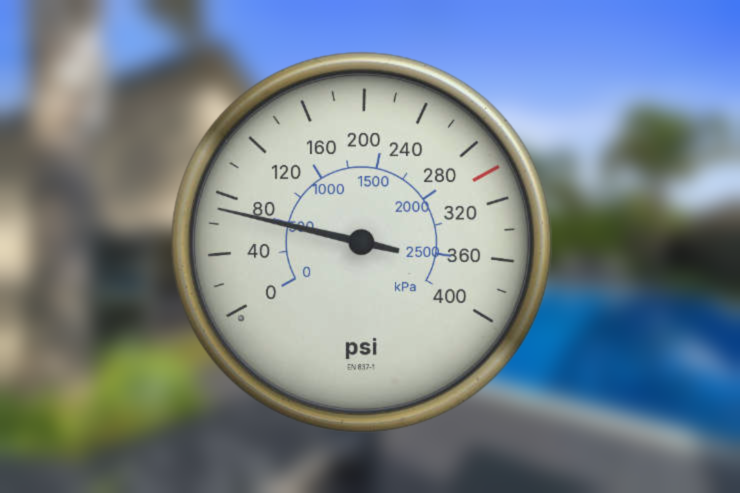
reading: value=70 unit=psi
